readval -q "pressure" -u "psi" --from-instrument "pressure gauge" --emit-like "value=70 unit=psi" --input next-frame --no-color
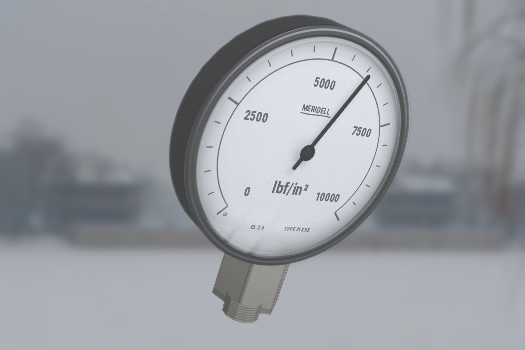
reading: value=6000 unit=psi
